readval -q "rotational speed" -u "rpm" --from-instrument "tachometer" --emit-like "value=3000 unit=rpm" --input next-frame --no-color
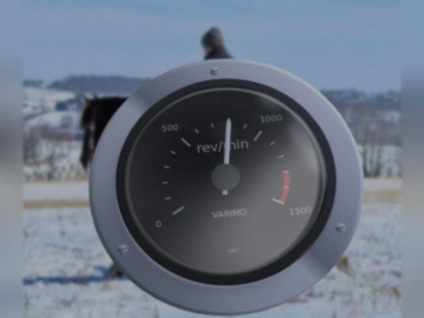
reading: value=800 unit=rpm
